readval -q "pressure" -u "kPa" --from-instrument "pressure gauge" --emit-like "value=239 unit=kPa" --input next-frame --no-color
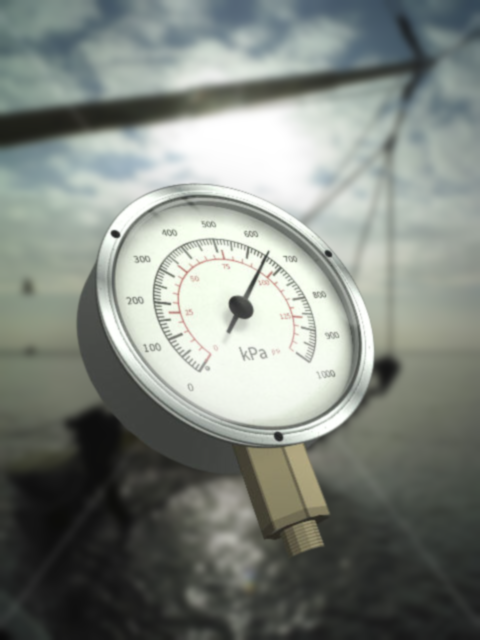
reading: value=650 unit=kPa
